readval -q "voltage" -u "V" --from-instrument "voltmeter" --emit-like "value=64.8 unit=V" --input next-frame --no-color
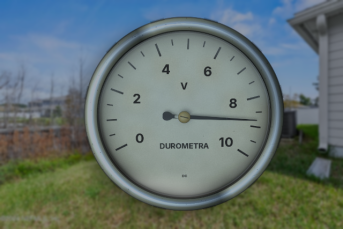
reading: value=8.75 unit=V
